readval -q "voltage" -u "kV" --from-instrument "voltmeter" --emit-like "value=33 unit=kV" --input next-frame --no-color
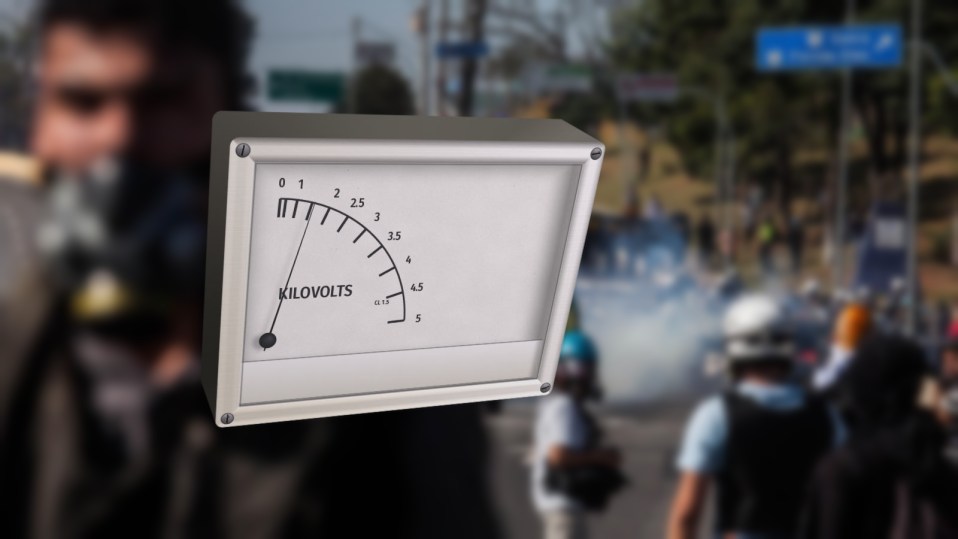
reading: value=1.5 unit=kV
